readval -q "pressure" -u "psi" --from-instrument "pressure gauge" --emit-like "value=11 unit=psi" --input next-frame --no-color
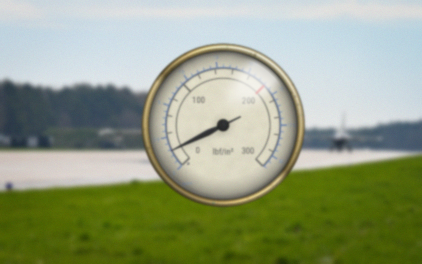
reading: value=20 unit=psi
